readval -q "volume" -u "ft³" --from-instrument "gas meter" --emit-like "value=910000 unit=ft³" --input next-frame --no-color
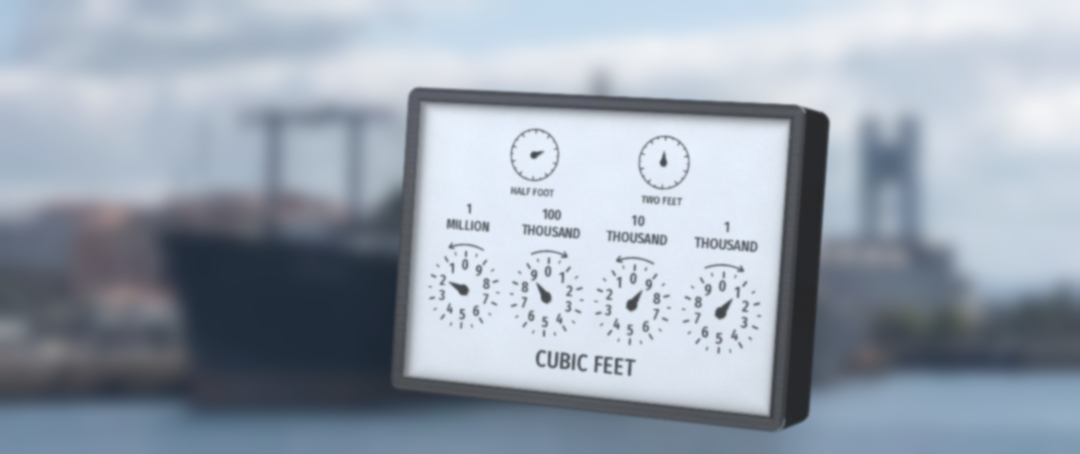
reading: value=189100 unit=ft³
